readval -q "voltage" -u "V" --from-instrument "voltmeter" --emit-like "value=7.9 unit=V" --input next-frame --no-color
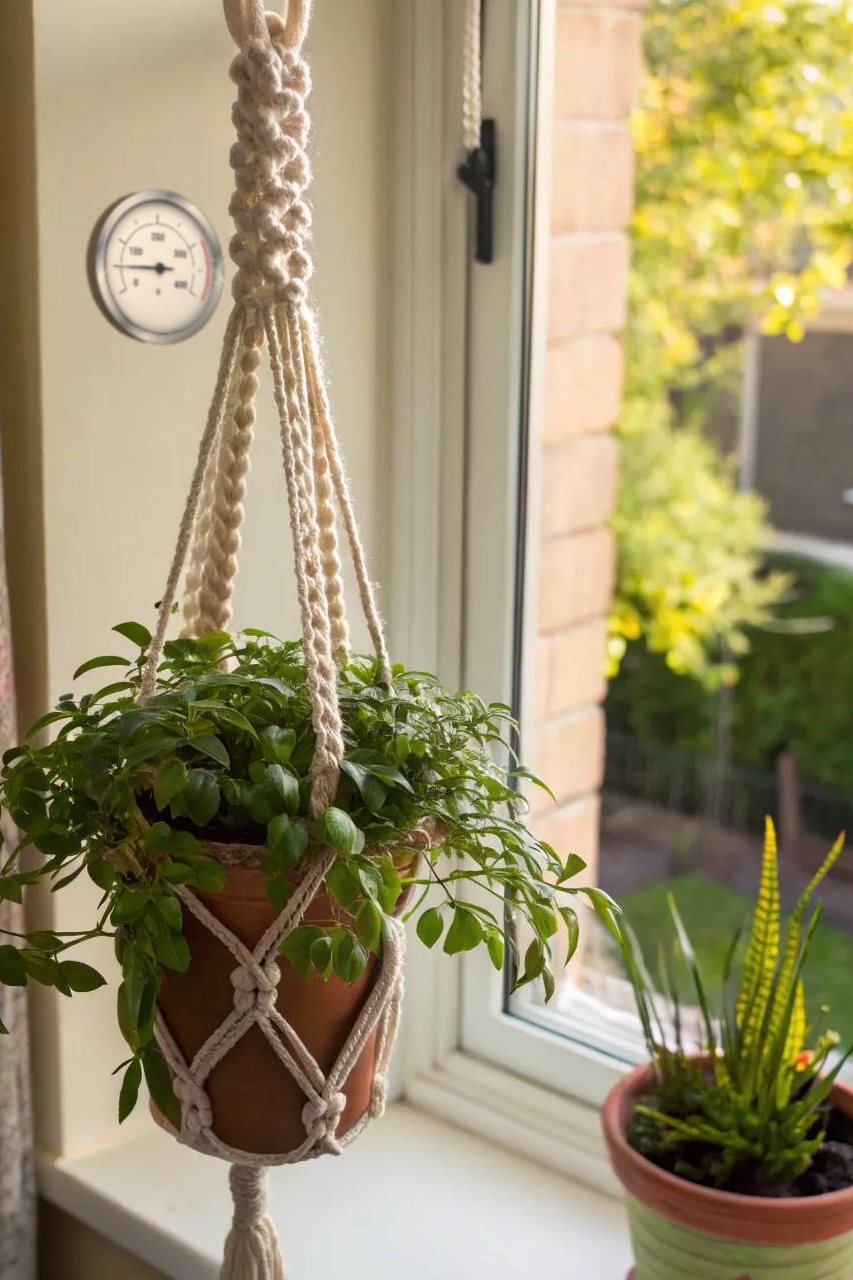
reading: value=50 unit=V
